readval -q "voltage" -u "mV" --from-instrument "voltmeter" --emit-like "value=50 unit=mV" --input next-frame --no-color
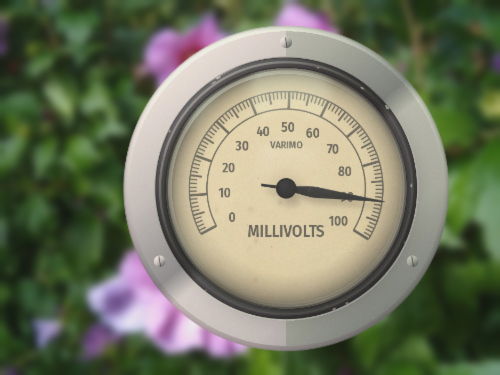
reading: value=90 unit=mV
